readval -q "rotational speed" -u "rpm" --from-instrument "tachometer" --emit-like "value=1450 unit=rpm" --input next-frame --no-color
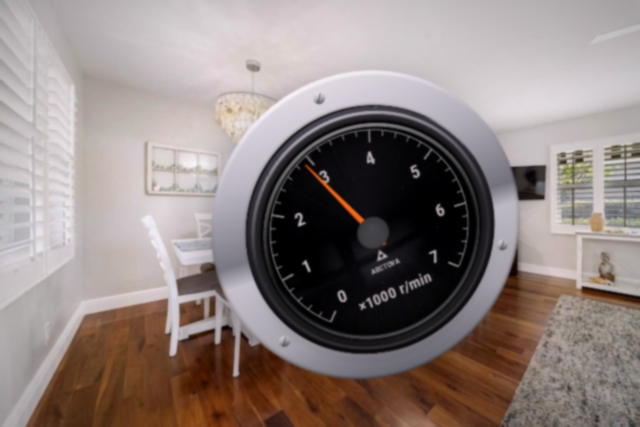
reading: value=2900 unit=rpm
